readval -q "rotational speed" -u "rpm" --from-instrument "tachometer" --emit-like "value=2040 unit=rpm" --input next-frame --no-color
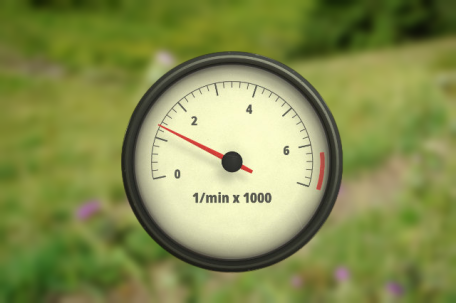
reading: value=1300 unit=rpm
